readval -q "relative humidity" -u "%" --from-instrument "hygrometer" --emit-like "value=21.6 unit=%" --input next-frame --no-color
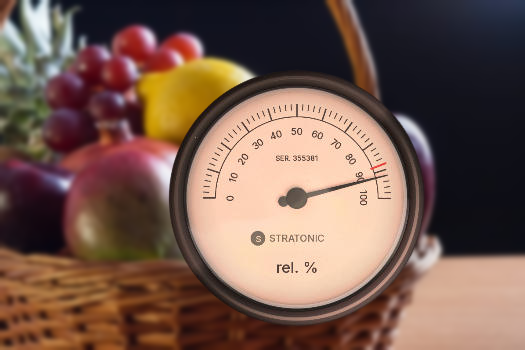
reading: value=92 unit=%
